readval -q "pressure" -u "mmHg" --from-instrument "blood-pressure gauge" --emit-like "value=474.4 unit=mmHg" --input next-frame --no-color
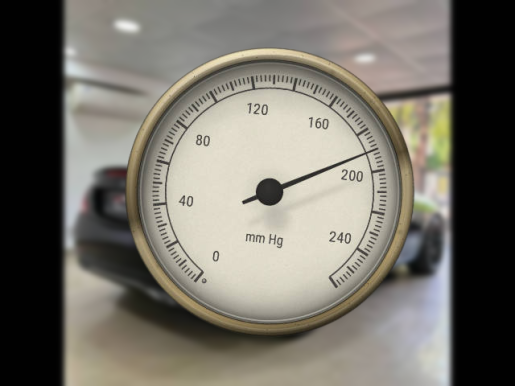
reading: value=190 unit=mmHg
